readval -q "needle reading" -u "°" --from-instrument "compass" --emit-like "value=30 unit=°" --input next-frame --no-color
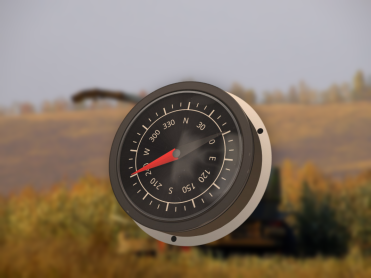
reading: value=240 unit=°
